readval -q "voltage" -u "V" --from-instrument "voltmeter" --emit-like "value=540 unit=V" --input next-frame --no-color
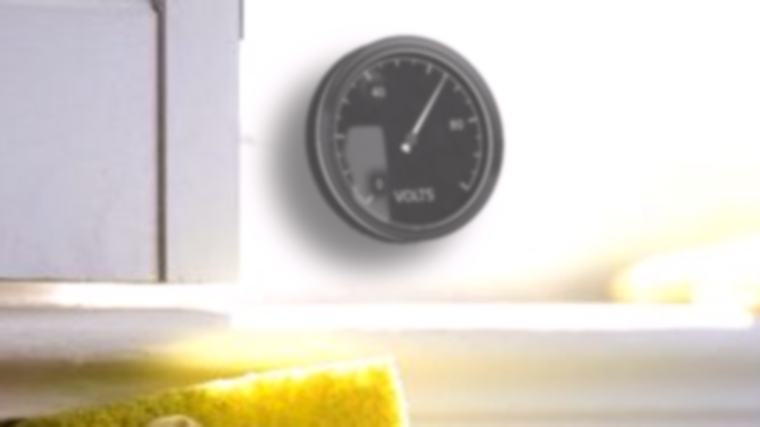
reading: value=65 unit=V
